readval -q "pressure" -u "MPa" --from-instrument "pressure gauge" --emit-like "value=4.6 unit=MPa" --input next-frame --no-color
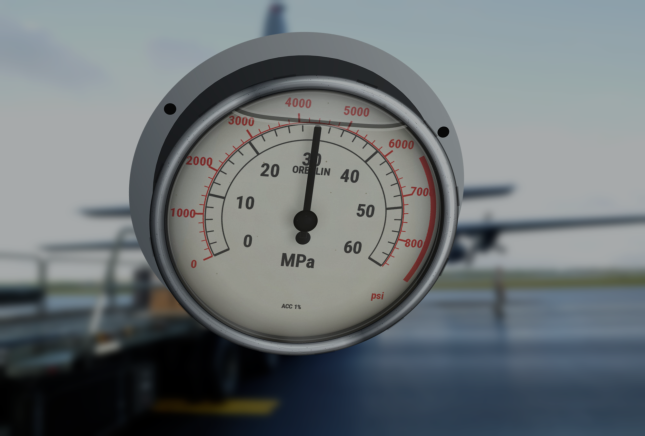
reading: value=30 unit=MPa
